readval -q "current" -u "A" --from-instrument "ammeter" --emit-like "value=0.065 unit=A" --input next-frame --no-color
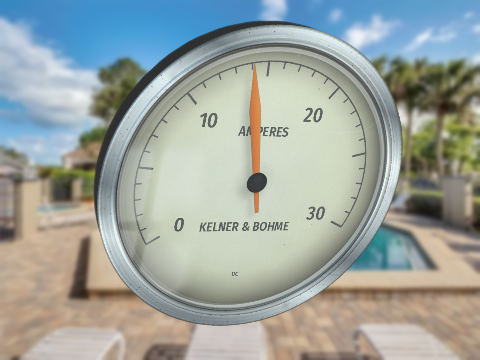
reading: value=14 unit=A
